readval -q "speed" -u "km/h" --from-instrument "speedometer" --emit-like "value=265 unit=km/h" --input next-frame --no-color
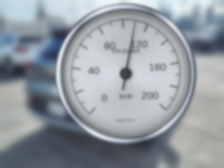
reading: value=110 unit=km/h
